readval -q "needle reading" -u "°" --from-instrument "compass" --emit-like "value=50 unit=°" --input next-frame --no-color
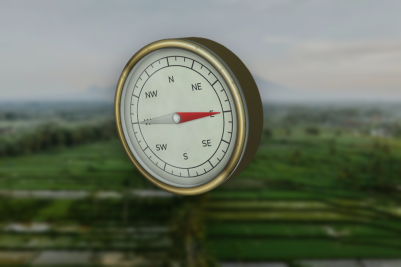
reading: value=90 unit=°
